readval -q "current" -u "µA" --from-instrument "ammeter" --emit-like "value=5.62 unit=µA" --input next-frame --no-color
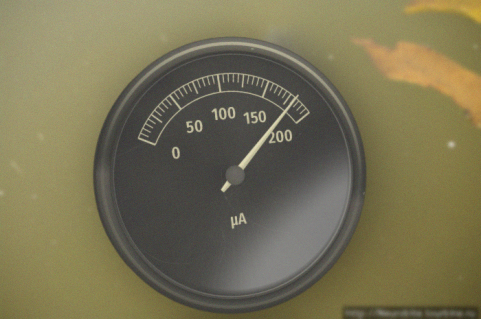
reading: value=180 unit=µA
